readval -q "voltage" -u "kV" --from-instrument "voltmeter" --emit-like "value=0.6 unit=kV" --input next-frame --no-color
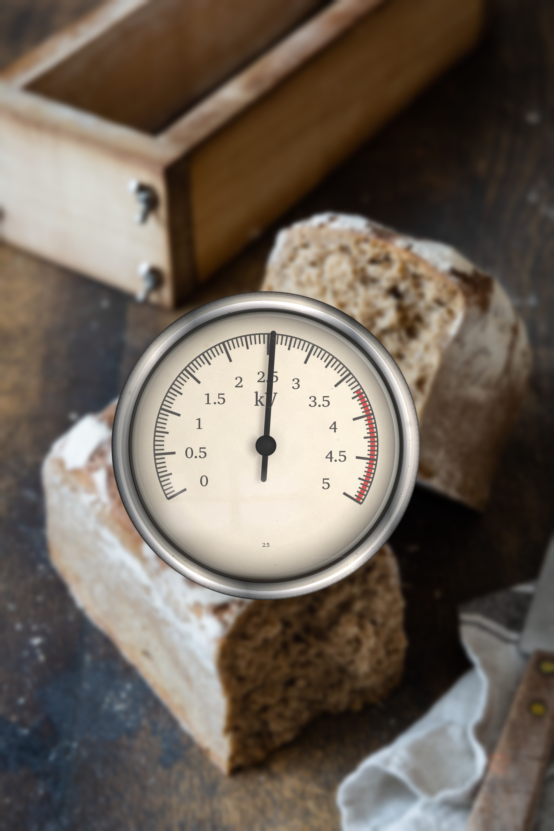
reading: value=2.55 unit=kV
